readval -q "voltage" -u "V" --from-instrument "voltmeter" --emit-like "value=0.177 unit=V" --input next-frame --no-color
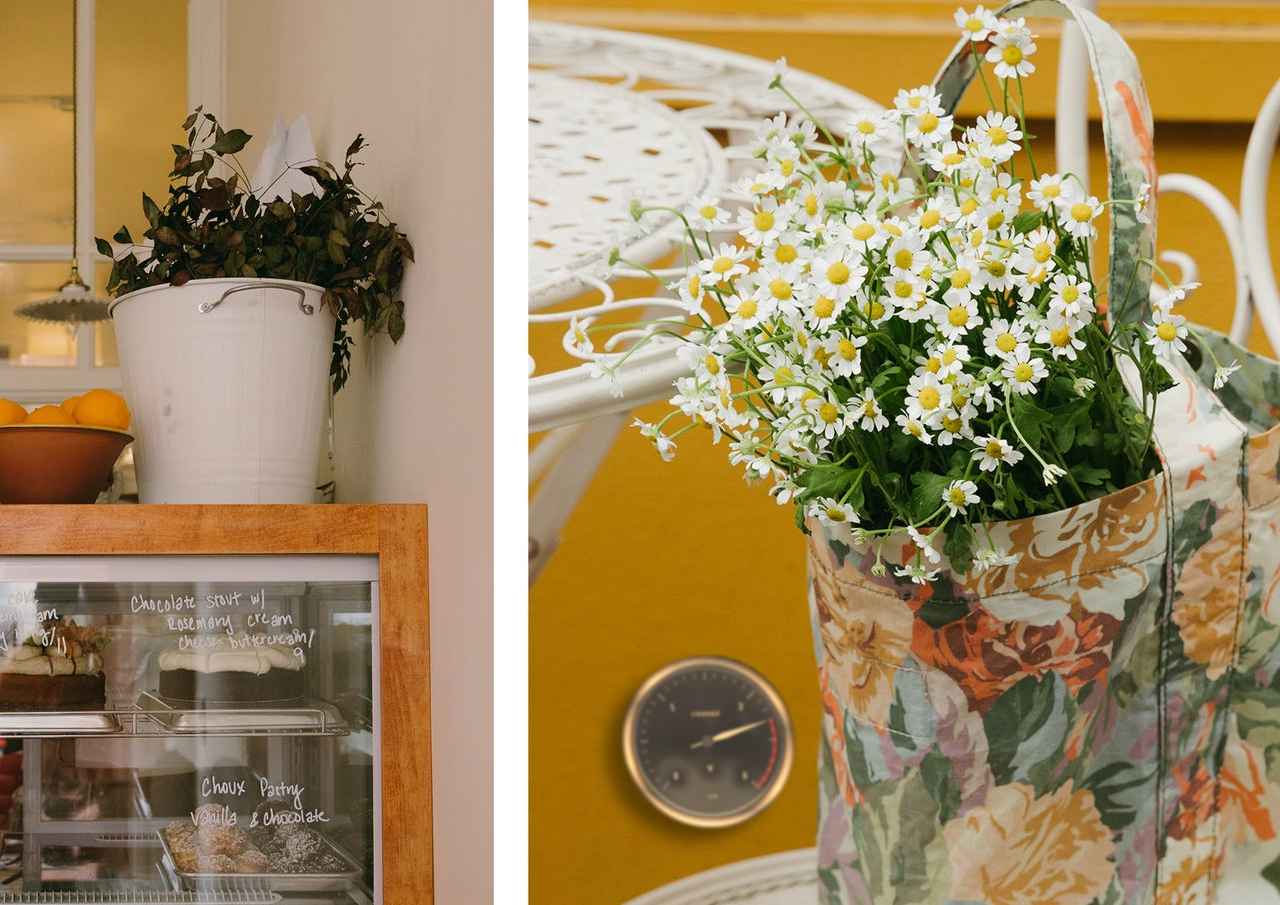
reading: value=2.3 unit=V
